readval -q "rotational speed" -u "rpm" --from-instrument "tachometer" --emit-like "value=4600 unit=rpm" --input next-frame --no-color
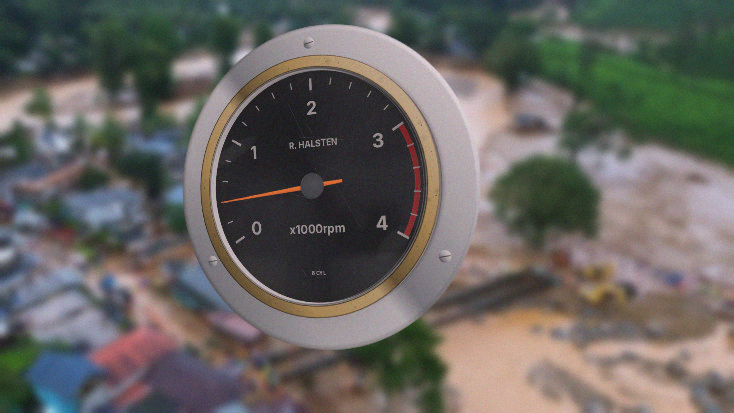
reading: value=400 unit=rpm
